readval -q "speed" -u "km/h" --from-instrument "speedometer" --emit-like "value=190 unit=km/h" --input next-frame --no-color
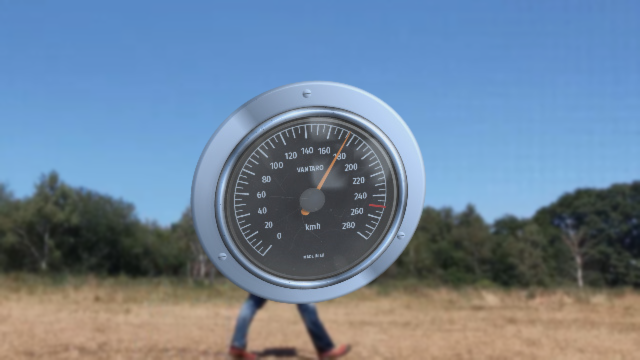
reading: value=175 unit=km/h
